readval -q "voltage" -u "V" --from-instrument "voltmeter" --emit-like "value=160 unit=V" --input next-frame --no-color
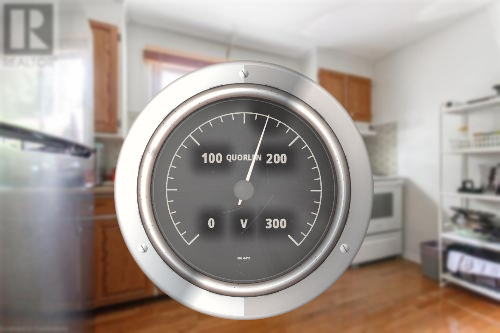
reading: value=170 unit=V
